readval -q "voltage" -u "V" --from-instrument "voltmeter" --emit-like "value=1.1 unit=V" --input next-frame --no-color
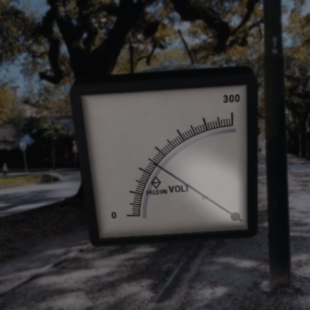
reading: value=125 unit=V
